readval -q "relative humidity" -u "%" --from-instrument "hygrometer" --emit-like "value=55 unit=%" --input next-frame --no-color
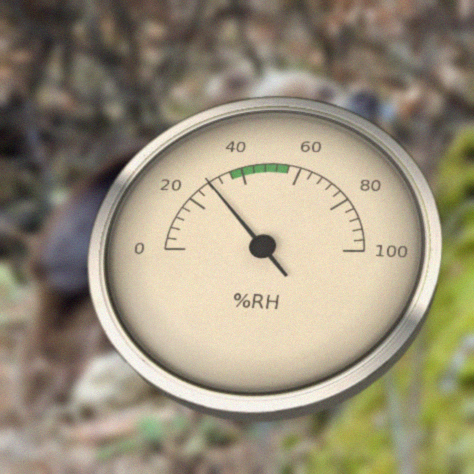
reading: value=28 unit=%
